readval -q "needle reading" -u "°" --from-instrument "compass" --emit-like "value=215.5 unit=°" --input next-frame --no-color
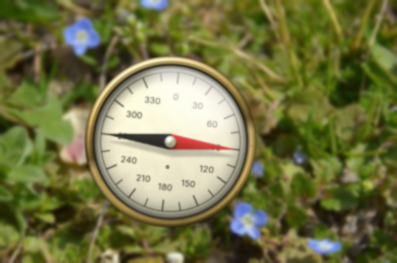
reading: value=90 unit=°
